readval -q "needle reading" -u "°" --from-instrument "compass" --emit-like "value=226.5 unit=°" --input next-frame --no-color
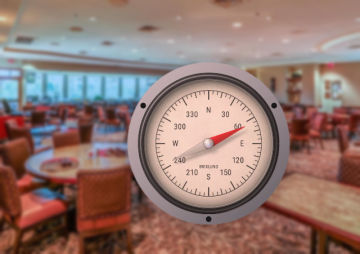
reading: value=65 unit=°
